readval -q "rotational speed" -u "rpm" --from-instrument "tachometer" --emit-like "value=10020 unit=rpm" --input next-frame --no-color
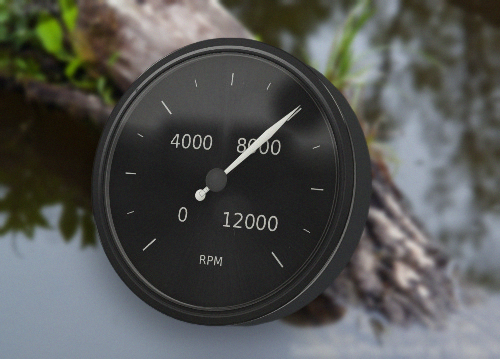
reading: value=8000 unit=rpm
